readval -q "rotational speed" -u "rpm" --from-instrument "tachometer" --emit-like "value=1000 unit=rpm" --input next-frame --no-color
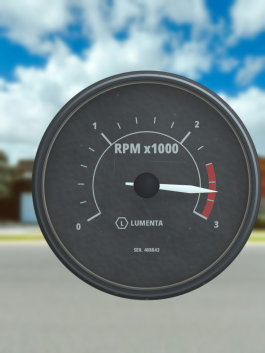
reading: value=2700 unit=rpm
